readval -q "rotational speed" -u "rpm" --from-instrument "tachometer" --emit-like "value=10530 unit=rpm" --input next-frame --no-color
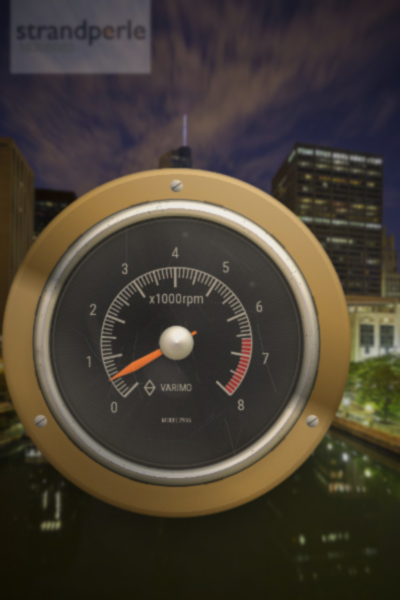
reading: value=500 unit=rpm
